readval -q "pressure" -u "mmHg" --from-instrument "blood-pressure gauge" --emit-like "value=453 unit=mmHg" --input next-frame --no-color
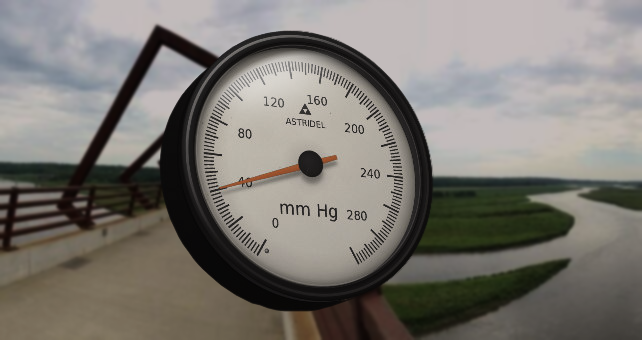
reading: value=40 unit=mmHg
